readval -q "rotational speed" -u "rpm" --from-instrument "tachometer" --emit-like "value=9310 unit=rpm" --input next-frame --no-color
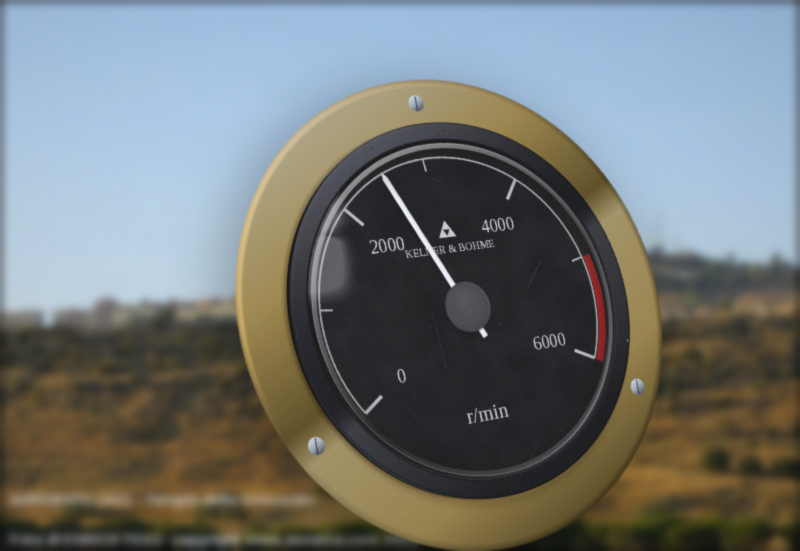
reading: value=2500 unit=rpm
